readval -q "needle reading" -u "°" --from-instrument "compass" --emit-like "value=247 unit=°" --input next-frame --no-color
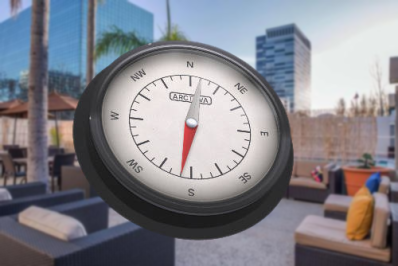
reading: value=190 unit=°
